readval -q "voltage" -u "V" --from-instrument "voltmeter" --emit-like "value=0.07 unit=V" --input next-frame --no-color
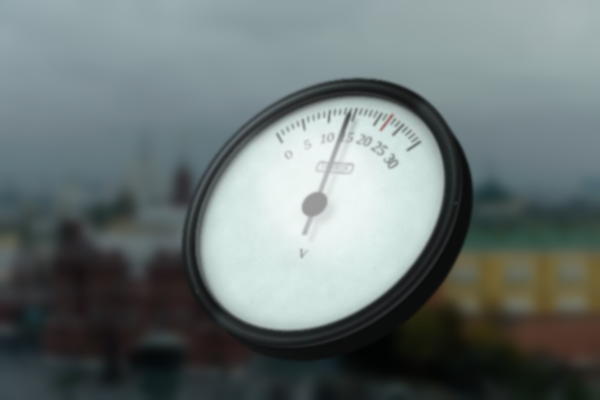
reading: value=15 unit=V
